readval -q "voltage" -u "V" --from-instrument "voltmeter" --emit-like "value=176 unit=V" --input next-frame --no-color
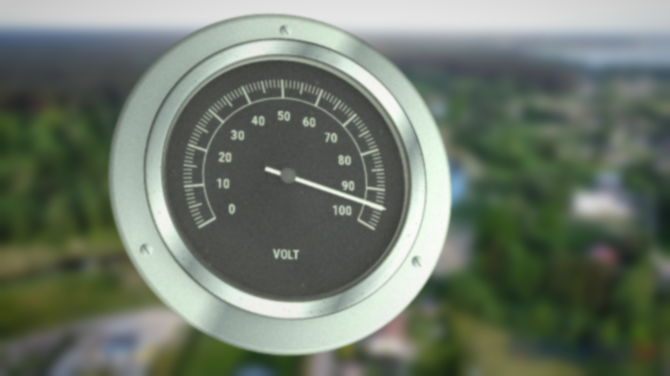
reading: value=95 unit=V
